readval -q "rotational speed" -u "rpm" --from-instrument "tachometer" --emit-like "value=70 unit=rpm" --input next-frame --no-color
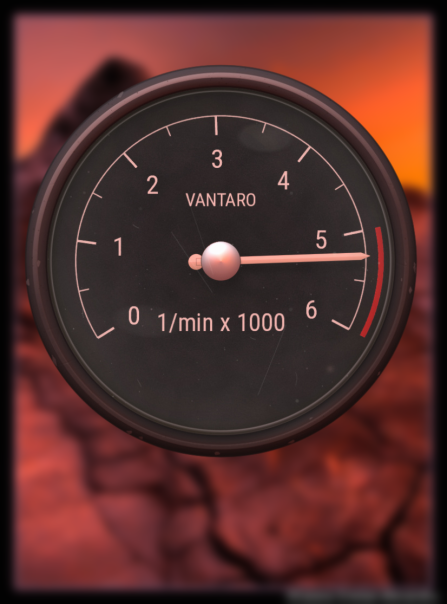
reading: value=5250 unit=rpm
